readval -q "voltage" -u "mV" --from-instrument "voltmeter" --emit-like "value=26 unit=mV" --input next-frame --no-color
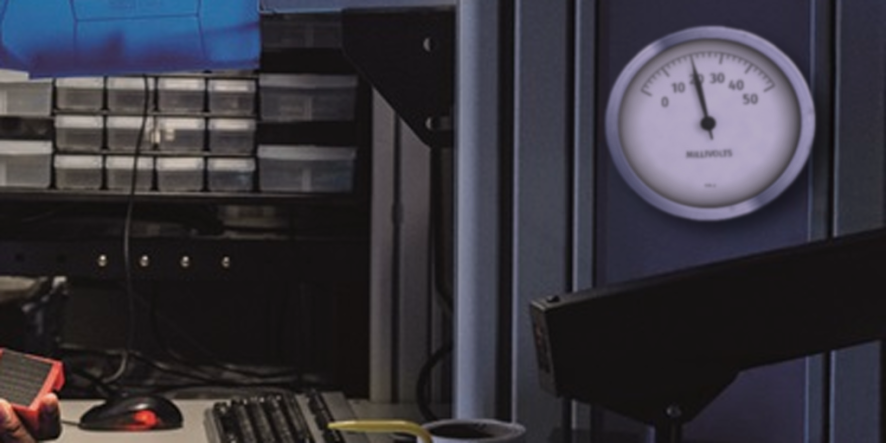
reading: value=20 unit=mV
